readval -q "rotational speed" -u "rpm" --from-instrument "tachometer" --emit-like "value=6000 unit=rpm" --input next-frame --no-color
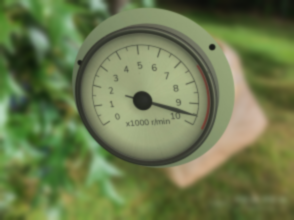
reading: value=9500 unit=rpm
